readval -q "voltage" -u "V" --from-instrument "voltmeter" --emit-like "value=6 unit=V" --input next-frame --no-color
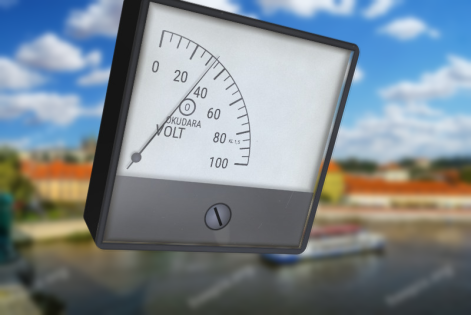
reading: value=32.5 unit=V
